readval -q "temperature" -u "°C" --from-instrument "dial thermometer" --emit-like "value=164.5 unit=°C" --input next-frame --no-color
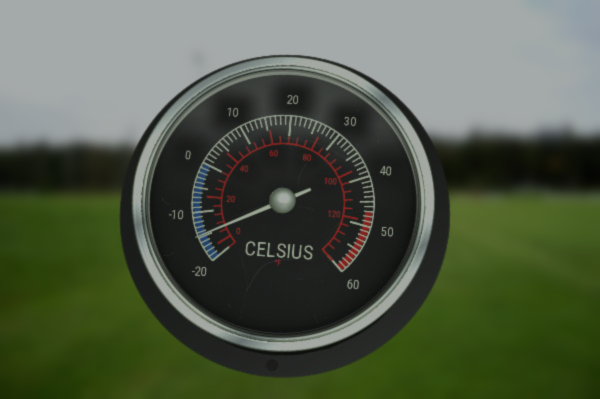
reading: value=-15 unit=°C
